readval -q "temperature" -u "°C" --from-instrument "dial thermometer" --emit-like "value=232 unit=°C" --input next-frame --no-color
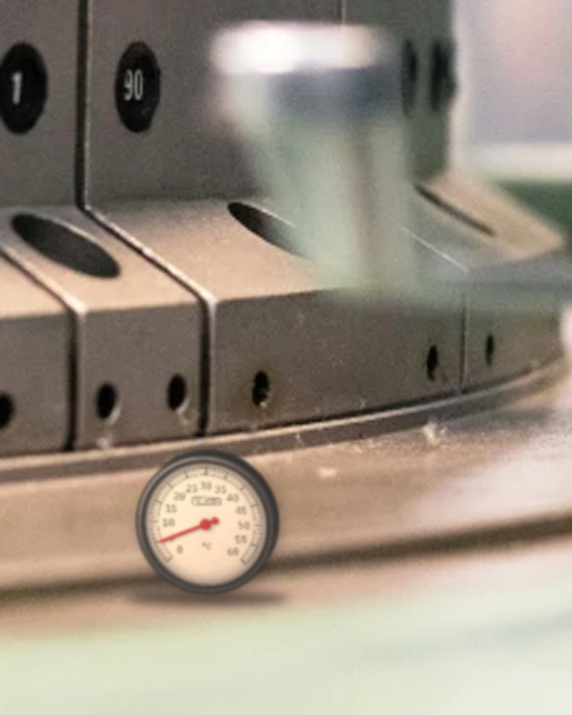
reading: value=5 unit=°C
